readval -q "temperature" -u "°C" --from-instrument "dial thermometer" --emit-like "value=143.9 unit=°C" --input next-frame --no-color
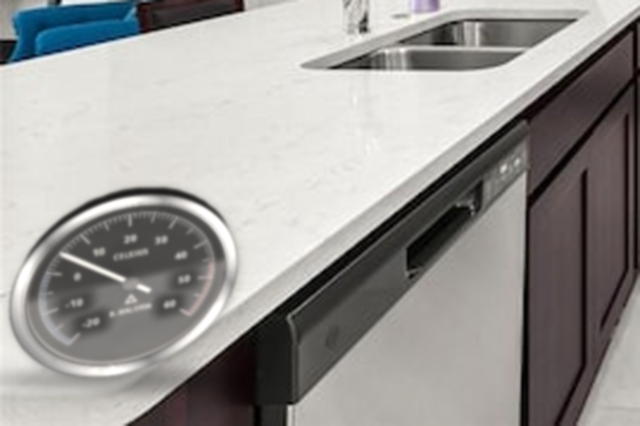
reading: value=5 unit=°C
